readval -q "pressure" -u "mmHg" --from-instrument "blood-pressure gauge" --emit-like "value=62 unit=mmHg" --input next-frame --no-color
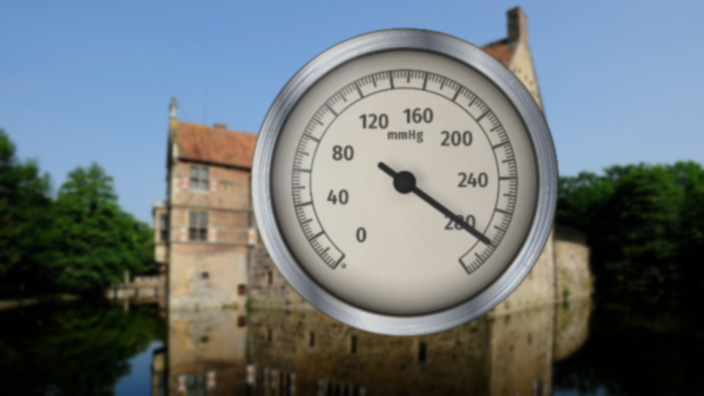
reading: value=280 unit=mmHg
